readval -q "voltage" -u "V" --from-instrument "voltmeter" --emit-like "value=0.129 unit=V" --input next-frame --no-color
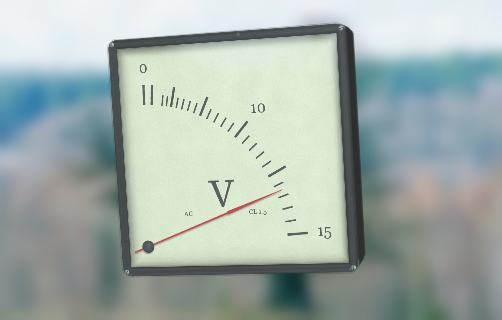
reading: value=13.25 unit=V
